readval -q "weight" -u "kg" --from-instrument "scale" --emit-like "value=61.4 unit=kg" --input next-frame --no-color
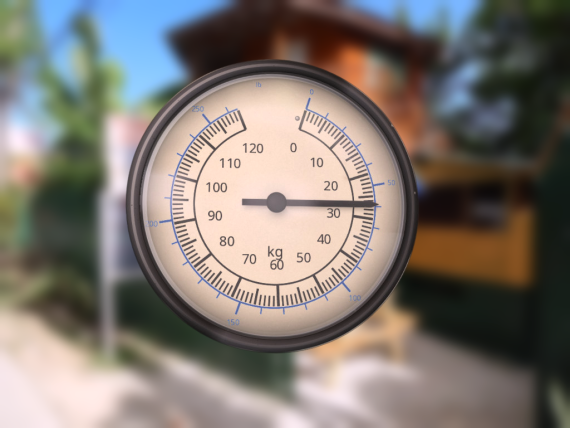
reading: value=27 unit=kg
